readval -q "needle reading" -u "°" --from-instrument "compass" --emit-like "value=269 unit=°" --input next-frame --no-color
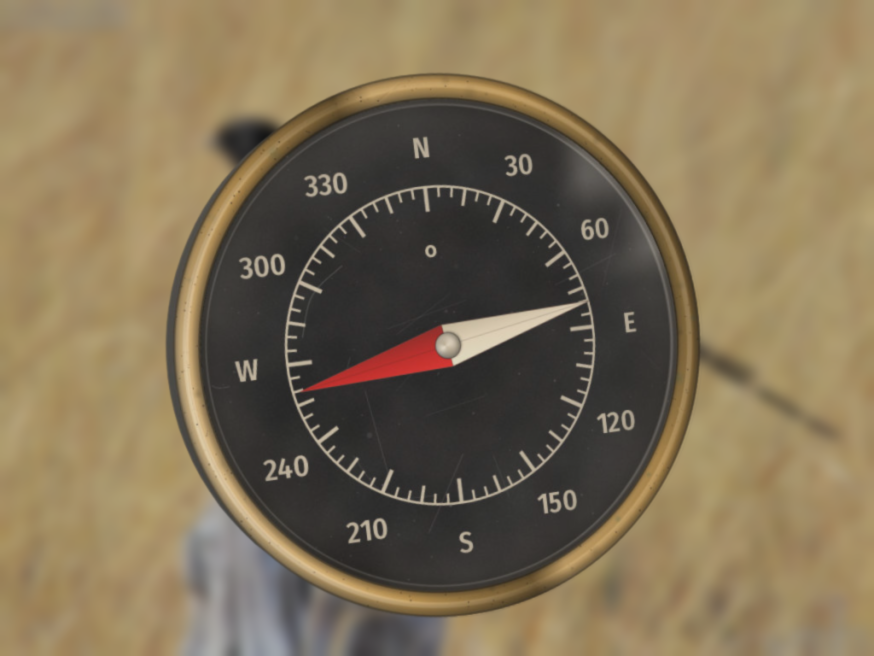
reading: value=260 unit=°
